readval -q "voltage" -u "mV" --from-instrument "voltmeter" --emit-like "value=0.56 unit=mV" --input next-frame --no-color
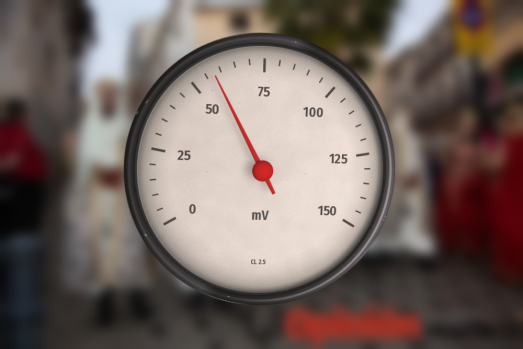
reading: value=57.5 unit=mV
